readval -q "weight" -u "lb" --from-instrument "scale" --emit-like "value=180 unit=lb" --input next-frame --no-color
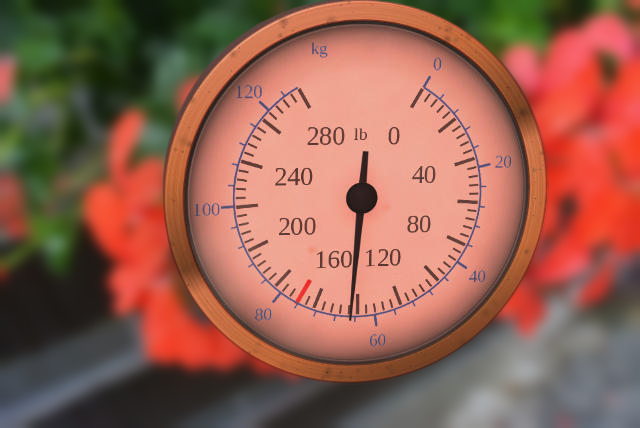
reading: value=144 unit=lb
